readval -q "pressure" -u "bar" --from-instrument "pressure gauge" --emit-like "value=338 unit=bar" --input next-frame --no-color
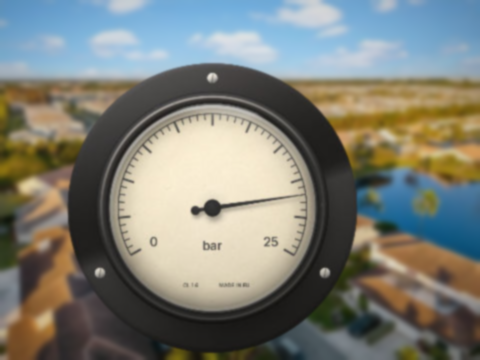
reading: value=21 unit=bar
